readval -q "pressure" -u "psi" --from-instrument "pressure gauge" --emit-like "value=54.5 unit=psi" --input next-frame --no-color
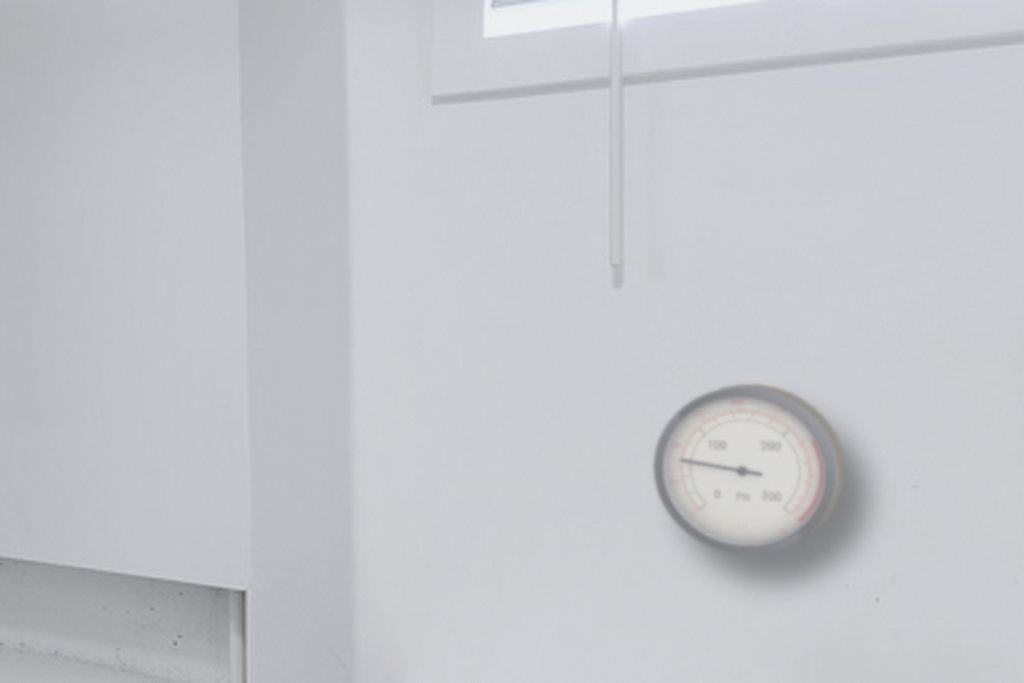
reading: value=60 unit=psi
